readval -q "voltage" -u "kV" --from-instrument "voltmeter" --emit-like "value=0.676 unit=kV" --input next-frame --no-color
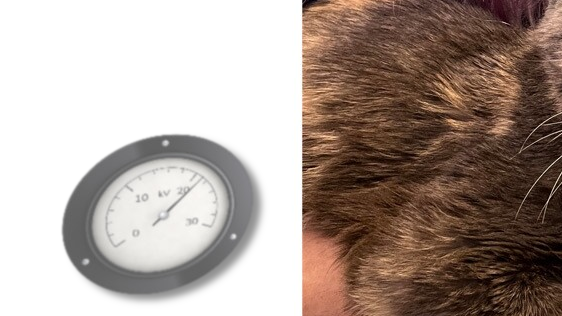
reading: value=21 unit=kV
